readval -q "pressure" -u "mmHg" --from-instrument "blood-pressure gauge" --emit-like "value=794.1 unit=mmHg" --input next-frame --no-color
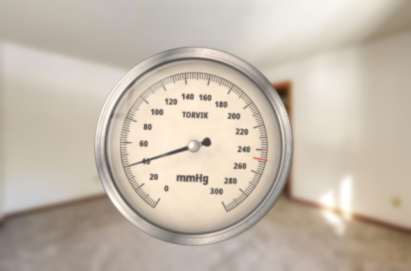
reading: value=40 unit=mmHg
